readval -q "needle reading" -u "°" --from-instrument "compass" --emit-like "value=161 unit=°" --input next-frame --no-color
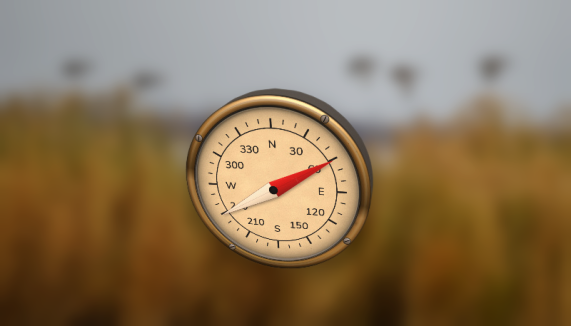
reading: value=60 unit=°
